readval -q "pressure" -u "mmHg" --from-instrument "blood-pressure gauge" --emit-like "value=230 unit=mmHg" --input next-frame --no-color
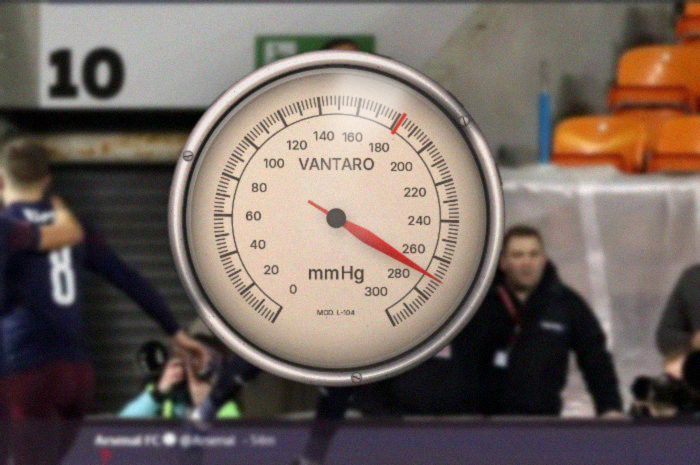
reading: value=270 unit=mmHg
